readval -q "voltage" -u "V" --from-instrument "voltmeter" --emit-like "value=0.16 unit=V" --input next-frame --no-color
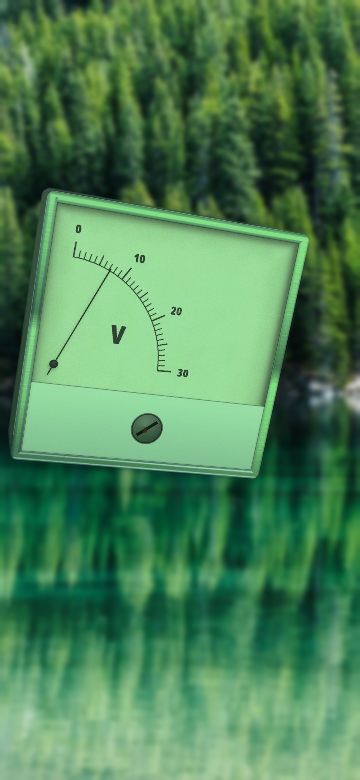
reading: value=7 unit=V
